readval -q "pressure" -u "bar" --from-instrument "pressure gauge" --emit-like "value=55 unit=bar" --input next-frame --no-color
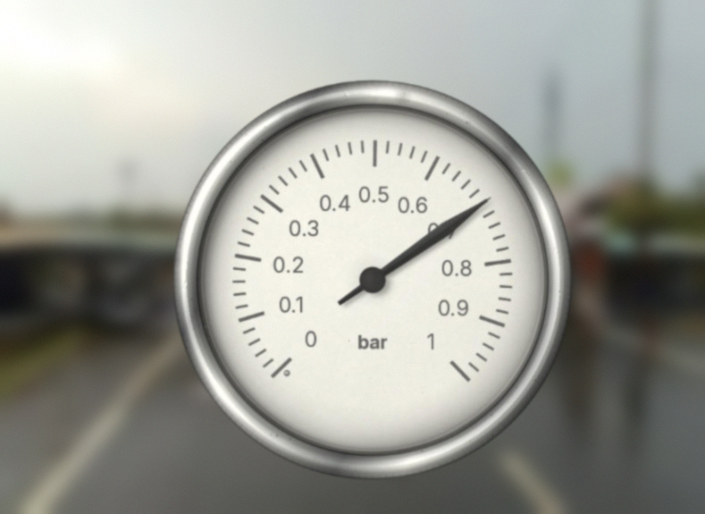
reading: value=0.7 unit=bar
